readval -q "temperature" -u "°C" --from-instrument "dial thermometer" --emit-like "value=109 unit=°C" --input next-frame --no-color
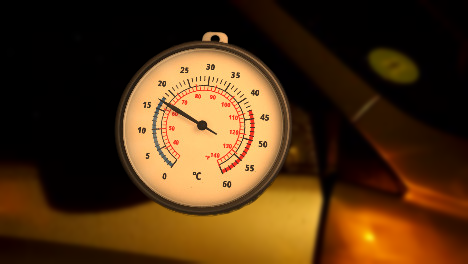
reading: value=17 unit=°C
